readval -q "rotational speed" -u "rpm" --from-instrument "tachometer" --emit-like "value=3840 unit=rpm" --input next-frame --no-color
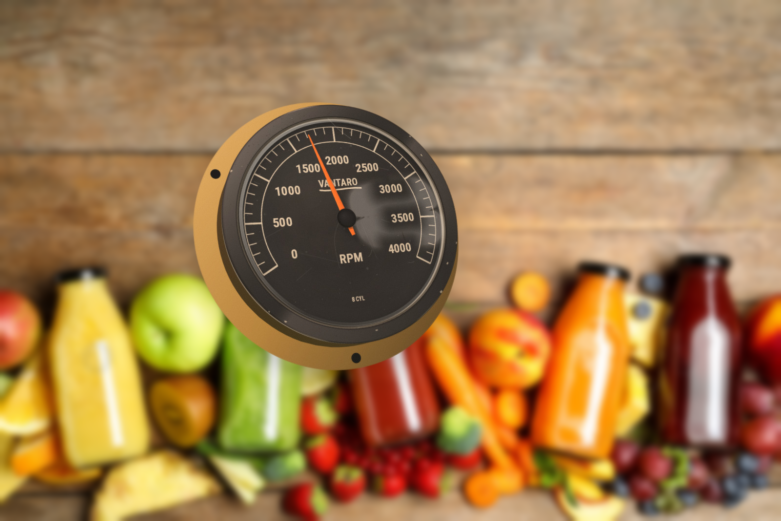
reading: value=1700 unit=rpm
